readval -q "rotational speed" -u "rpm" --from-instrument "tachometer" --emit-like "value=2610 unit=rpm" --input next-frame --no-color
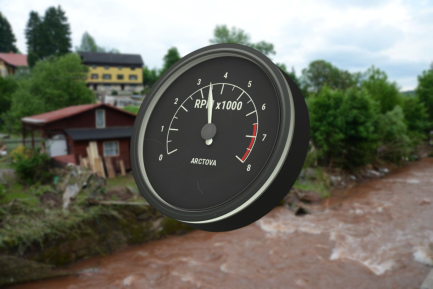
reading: value=3500 unit=rpm
